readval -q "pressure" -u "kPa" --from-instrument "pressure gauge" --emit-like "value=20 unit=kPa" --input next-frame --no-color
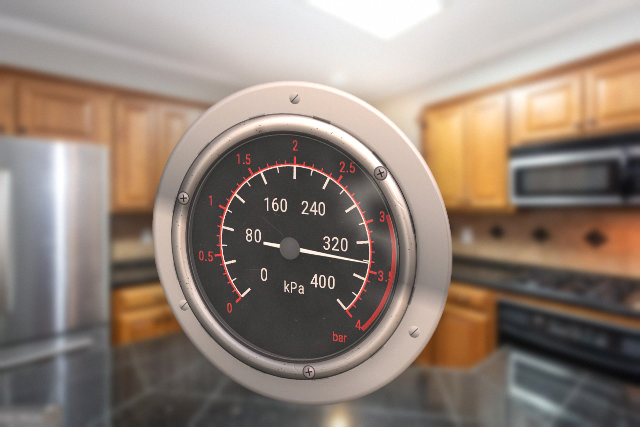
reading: value=340 unit=kPa
